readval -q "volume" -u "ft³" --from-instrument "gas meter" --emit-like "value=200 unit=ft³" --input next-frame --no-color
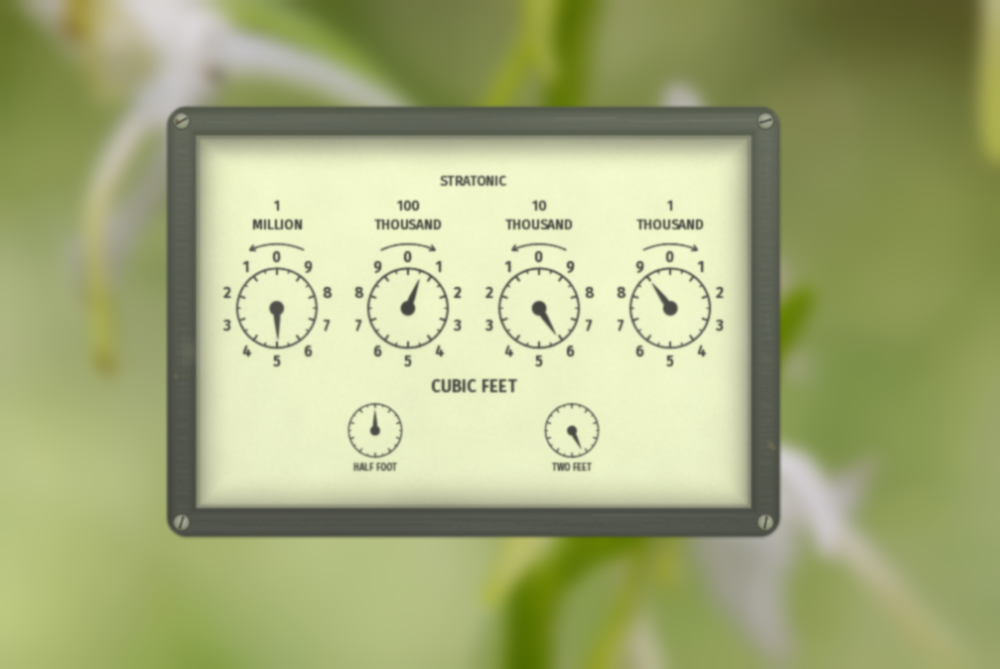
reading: value=505900 unit=ft³
